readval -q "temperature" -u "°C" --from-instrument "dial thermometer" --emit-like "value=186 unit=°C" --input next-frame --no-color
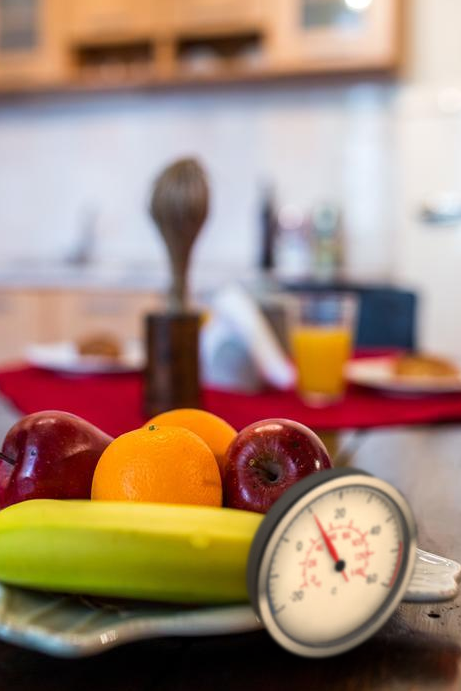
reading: value=10 unit=°C
